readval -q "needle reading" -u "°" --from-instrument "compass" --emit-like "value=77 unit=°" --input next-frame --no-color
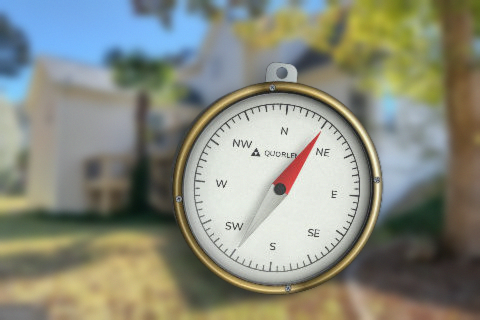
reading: value=30 unit=°
